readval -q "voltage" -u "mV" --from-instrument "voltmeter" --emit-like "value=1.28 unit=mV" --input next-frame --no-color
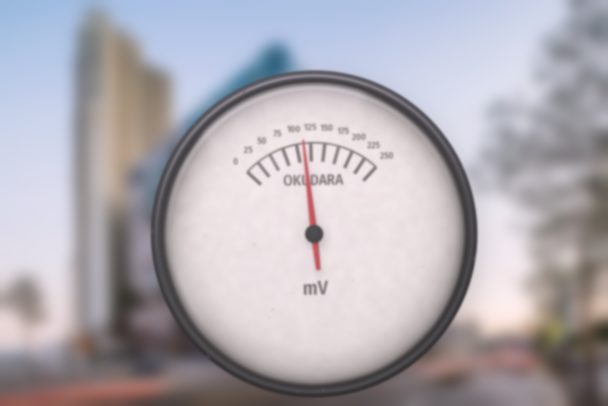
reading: value=112.5 unit=mV
